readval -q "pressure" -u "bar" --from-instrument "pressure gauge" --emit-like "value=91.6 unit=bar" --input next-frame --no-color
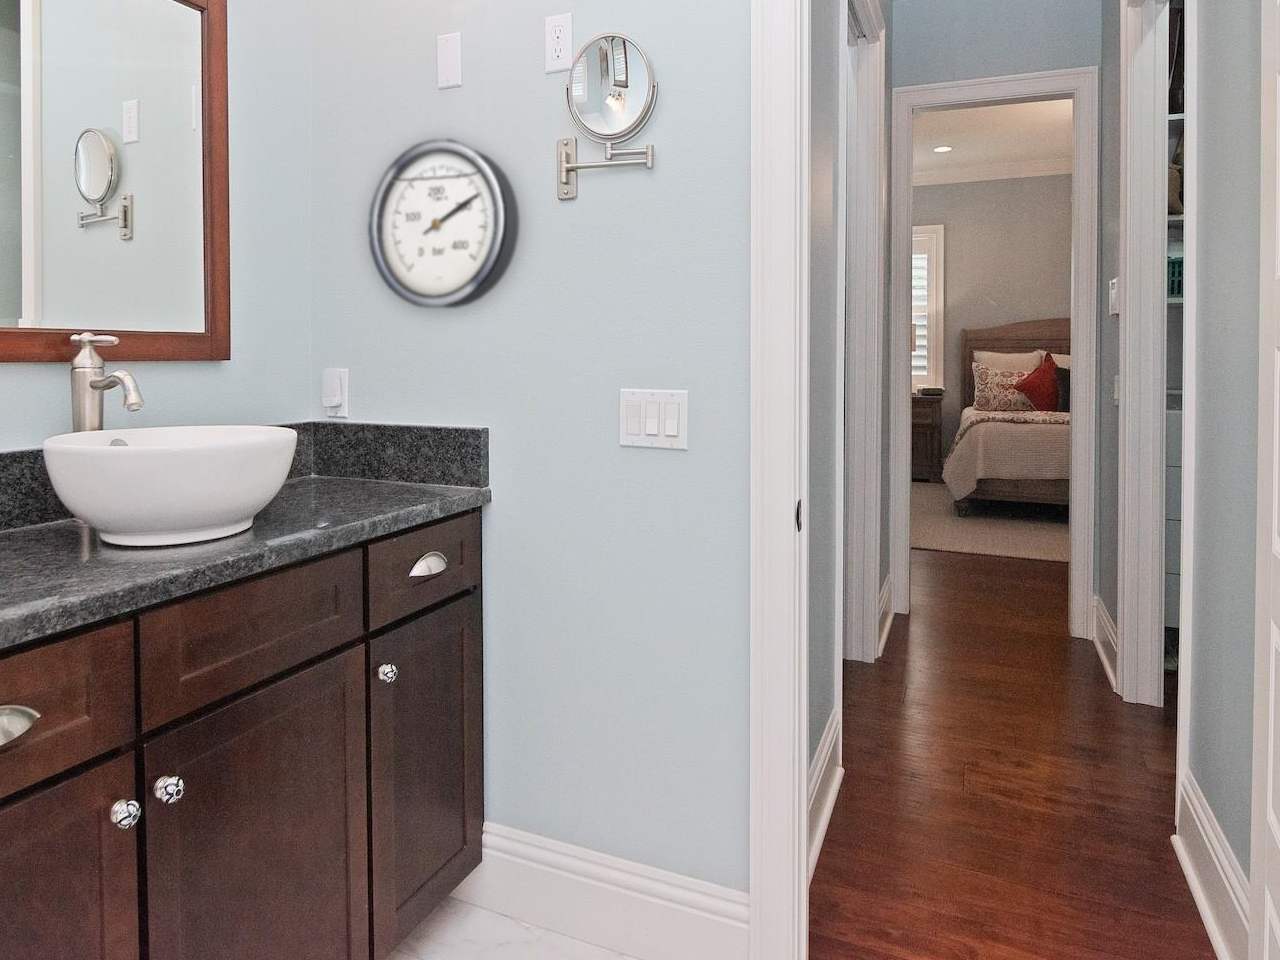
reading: value=300 unit=bar
